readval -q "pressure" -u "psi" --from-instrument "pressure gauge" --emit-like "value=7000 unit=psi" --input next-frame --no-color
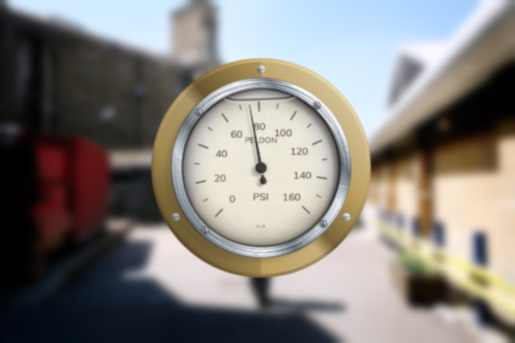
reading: value=75 unit=psi
